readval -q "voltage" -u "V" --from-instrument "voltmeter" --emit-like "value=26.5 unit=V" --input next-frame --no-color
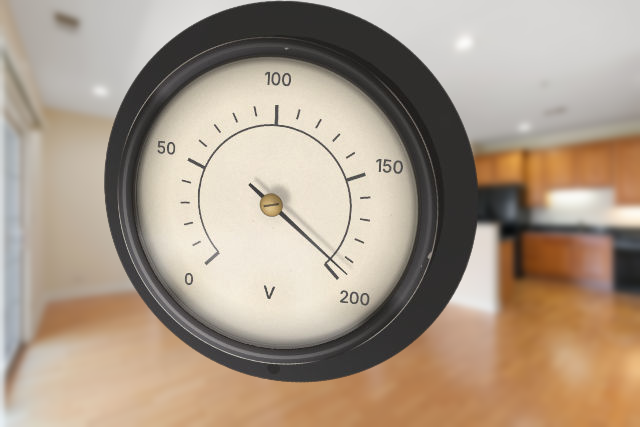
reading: value=195 unit=V
